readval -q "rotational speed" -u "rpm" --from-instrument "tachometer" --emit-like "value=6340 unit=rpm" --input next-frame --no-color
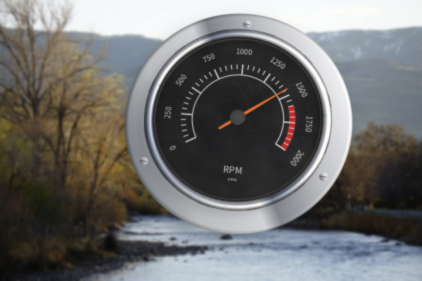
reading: value=1450 unit=rpm
